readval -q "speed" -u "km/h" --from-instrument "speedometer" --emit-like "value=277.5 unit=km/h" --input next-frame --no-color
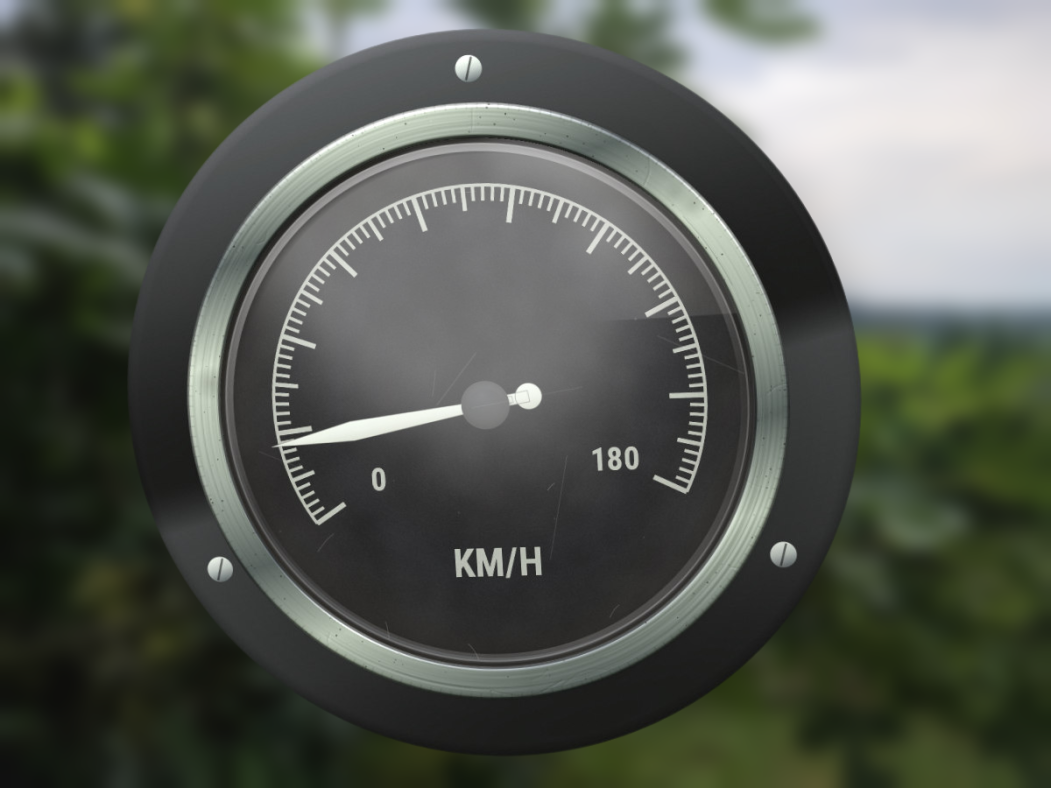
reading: value=18 unit=km/h
